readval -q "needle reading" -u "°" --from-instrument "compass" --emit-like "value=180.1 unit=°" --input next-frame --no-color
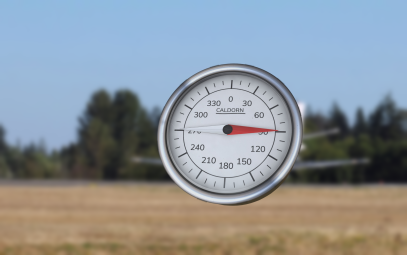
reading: value=90 unit=°
